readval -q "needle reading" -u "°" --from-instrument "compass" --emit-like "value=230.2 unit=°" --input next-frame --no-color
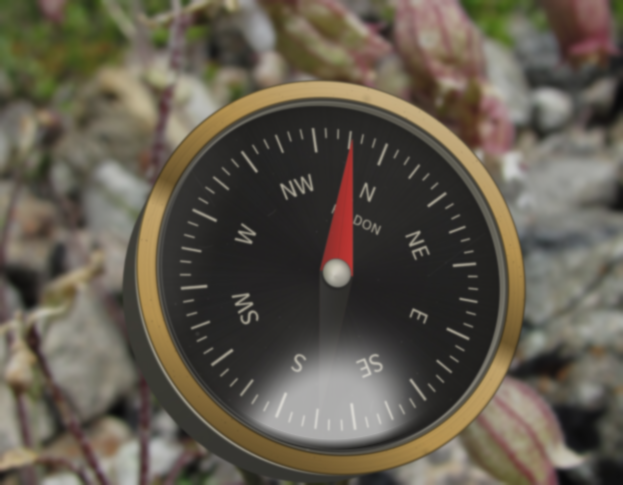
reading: value=345 unit=°
